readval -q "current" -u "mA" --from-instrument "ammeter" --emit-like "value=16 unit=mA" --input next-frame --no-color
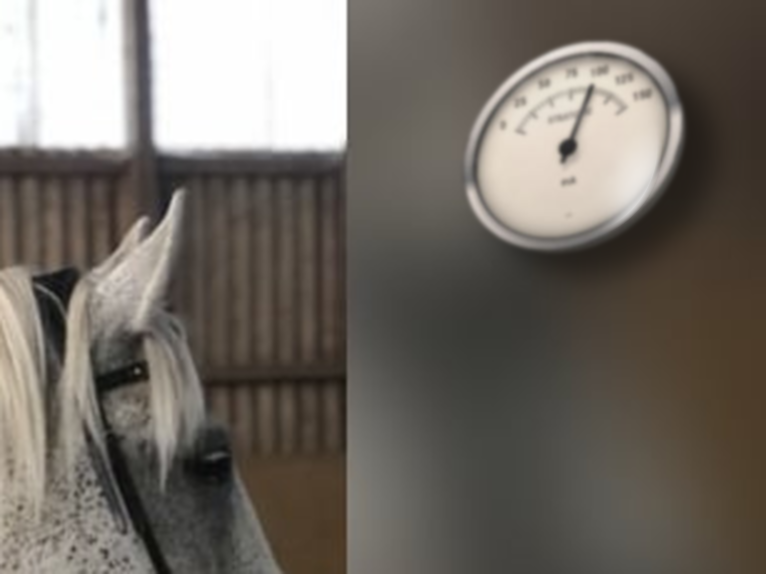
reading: value=100 unit=mA
